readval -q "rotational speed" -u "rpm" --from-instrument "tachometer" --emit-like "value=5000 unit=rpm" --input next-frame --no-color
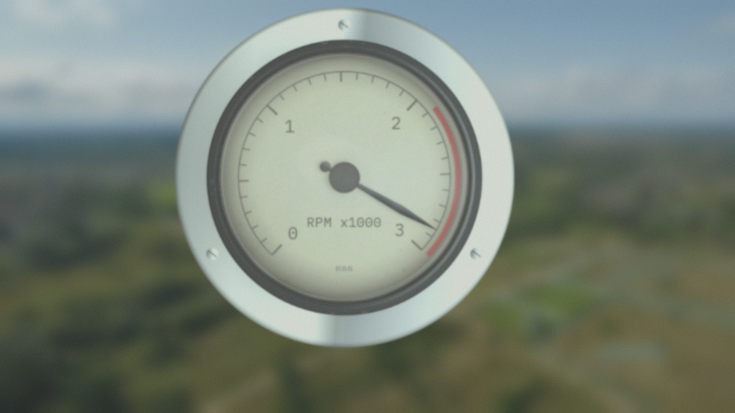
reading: value=2850 unit=rpm
